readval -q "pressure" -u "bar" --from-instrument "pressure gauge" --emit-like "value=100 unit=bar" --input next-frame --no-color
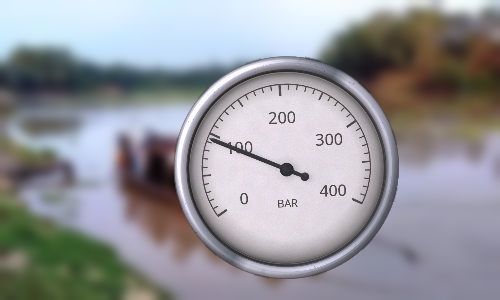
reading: value=95 unit=bar
